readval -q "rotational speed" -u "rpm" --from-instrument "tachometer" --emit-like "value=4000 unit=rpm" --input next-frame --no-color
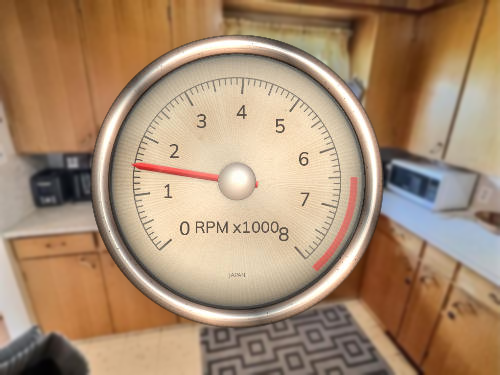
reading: value=1500 unit=rpm
